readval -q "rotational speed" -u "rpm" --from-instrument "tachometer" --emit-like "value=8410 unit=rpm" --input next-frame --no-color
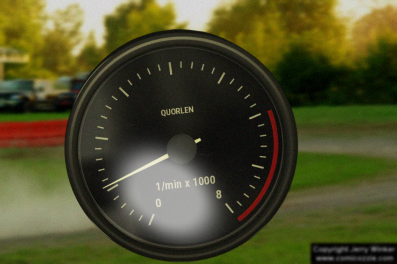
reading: value=1100 unit=rpm
